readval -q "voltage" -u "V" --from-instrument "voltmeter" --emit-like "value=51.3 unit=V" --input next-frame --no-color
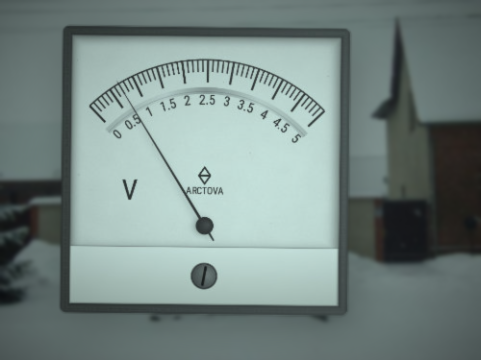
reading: value=0.7 unit=V
